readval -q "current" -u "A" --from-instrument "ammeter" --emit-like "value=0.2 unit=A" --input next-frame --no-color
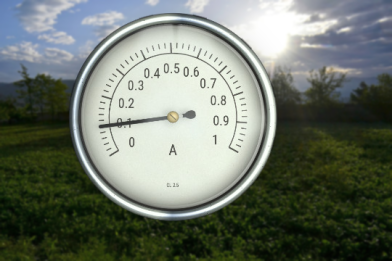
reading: value=0.1 unit=A
